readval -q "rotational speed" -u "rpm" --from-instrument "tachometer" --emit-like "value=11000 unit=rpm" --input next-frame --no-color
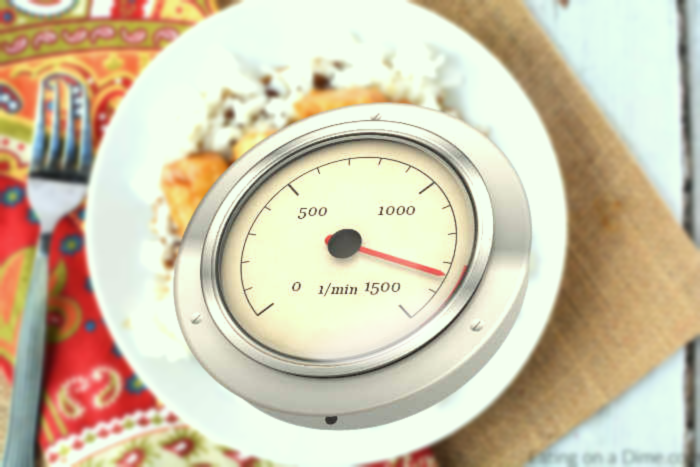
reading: value=1350 unit=rpm
